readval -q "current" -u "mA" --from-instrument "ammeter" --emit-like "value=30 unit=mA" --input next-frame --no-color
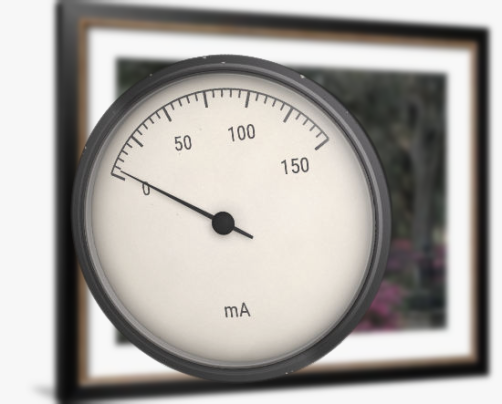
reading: value=5 unit=mA
